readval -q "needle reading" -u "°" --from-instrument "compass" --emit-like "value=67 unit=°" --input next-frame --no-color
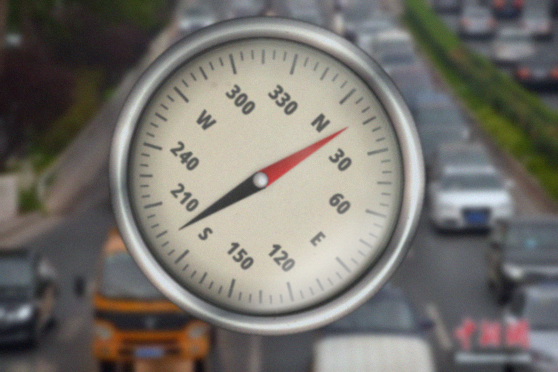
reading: value=12.5 unit=°
